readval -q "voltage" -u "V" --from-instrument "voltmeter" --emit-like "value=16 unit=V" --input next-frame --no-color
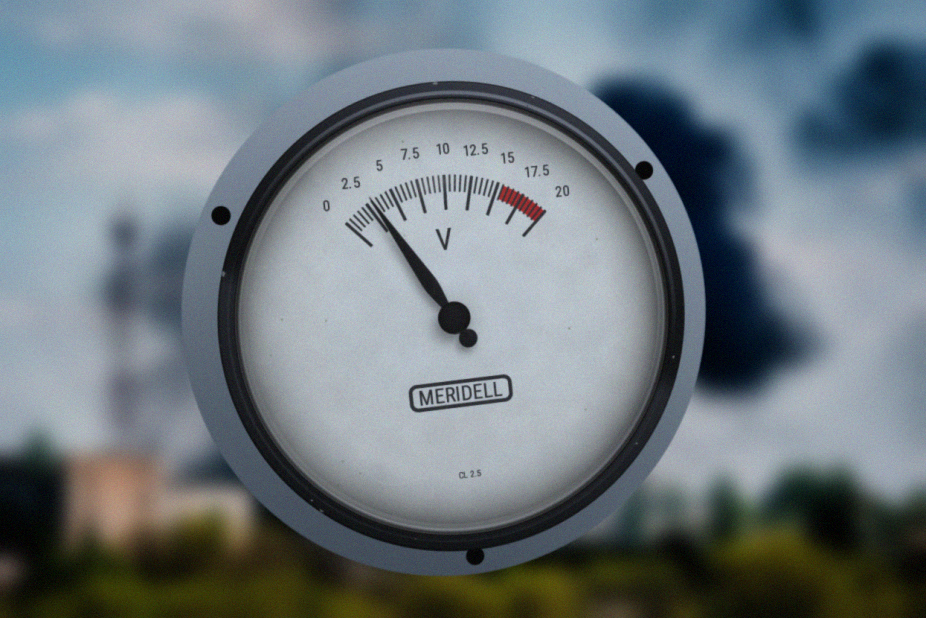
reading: value=3 unit=V
